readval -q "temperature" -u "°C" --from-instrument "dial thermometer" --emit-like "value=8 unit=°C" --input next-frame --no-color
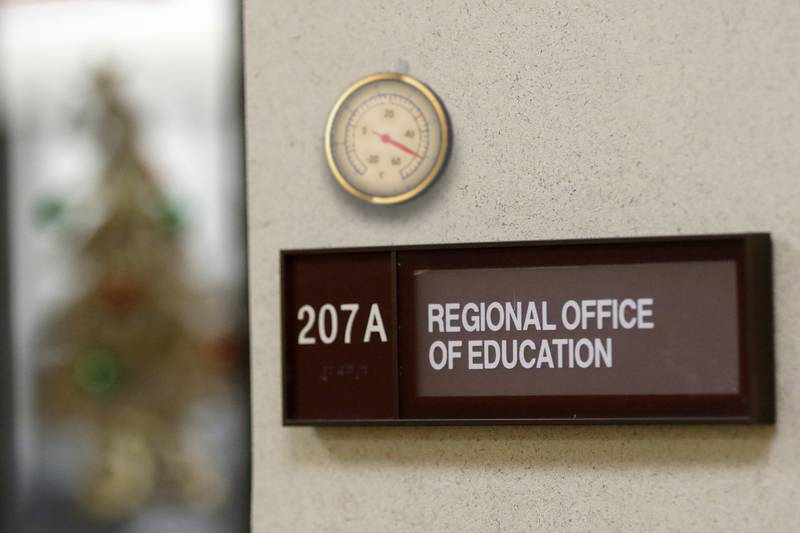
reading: value=50 unit=°C
